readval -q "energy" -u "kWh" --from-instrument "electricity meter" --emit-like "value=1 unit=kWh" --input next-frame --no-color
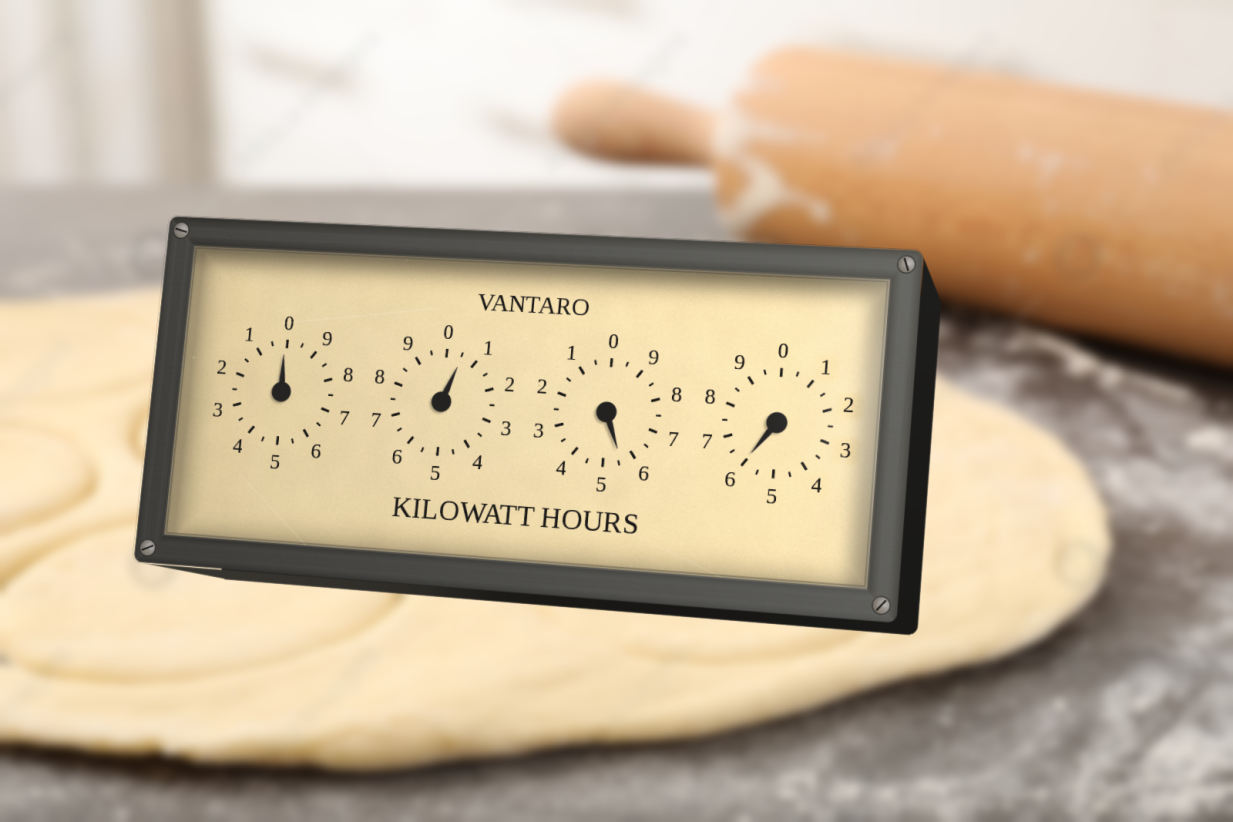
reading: value=56 unit=kWh
